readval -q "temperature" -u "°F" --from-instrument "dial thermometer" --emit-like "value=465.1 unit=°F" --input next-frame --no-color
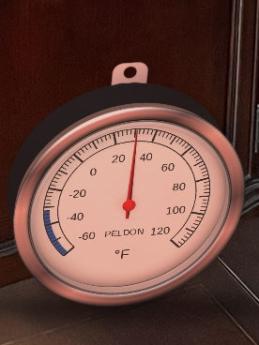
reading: value=30 unit=°F
